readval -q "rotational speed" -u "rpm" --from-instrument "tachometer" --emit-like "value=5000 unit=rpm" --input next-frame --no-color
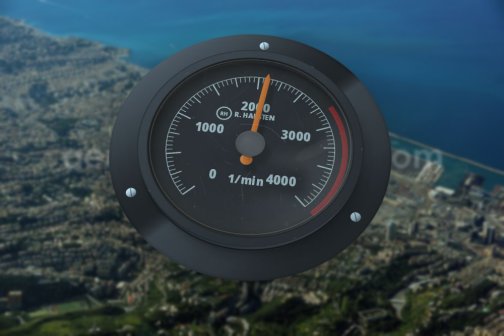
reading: value=2100 unit=rpm
